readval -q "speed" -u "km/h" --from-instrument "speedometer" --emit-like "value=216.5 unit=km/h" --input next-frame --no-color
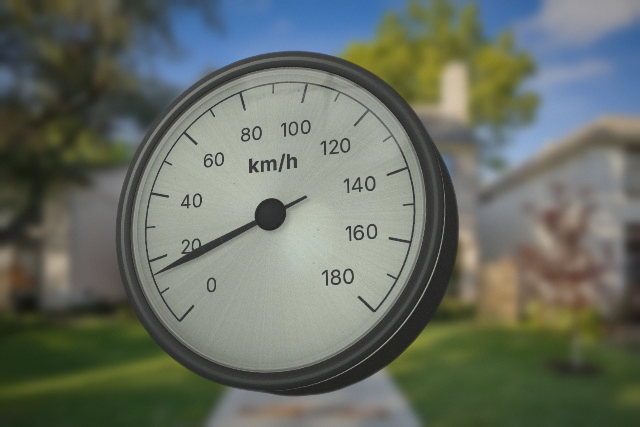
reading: value=15 unit=km/h
